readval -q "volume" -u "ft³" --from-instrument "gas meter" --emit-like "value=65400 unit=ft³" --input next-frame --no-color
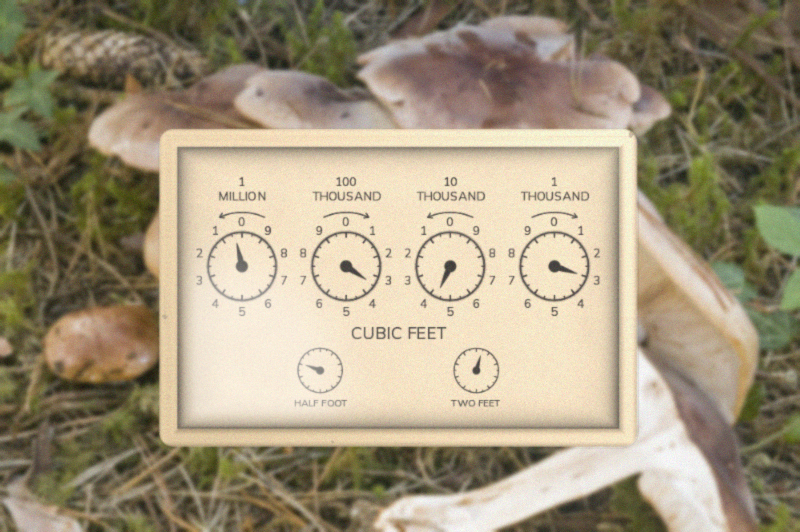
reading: value=34300 unit=ft³
